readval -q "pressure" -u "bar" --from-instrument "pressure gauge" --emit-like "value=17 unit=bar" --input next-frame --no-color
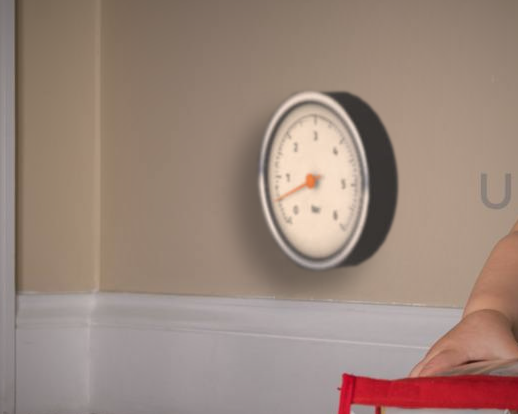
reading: value=0.5 unit=bar
